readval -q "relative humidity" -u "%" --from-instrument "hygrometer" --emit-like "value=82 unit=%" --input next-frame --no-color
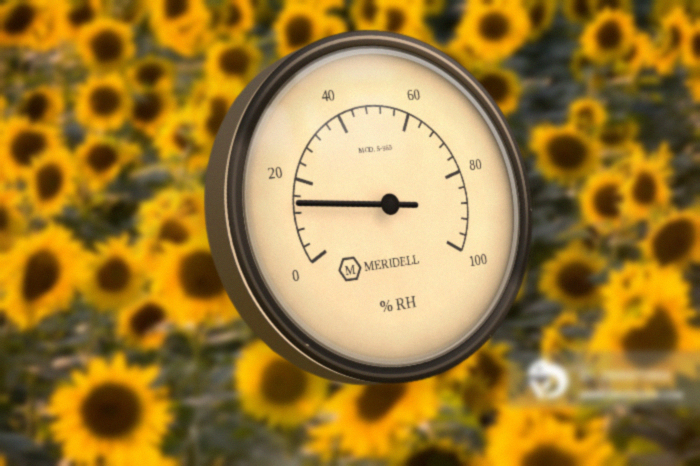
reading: value=14 unit=%
